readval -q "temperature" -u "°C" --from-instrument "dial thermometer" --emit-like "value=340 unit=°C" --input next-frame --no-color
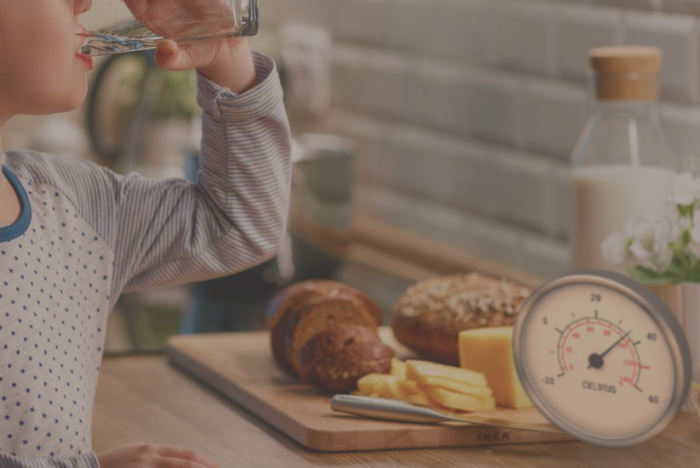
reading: value=35 unit=°C
